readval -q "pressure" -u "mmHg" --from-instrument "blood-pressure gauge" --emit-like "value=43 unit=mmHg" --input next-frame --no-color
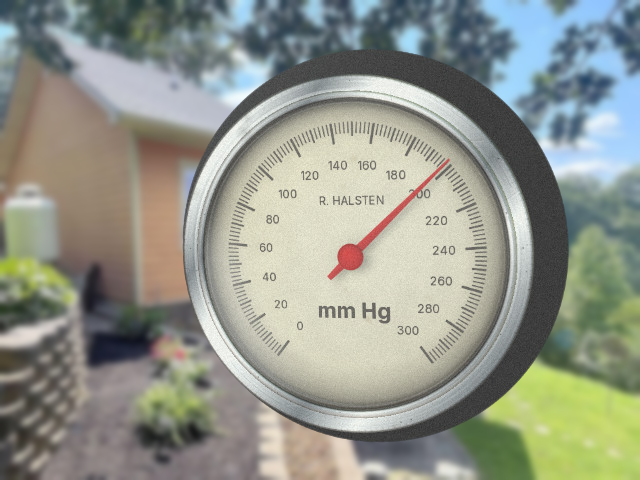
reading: value=198 unit=mmHg
